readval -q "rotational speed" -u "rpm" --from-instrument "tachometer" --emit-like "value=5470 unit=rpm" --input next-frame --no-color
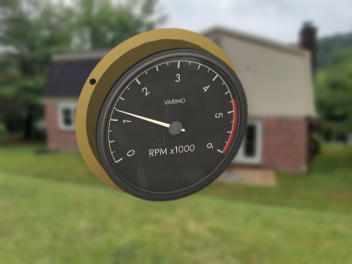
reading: value=1250 unit=rpm
